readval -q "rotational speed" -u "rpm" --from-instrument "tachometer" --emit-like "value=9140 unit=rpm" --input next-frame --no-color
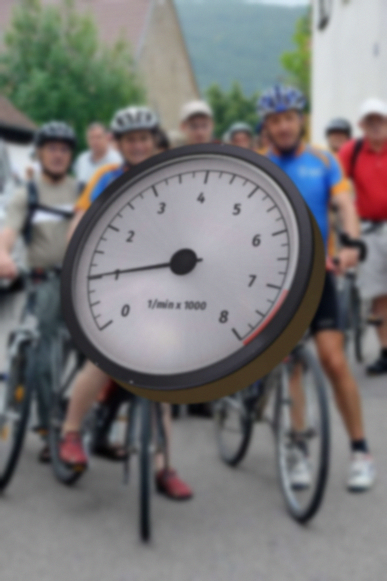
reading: value=1000 unit=rpm
